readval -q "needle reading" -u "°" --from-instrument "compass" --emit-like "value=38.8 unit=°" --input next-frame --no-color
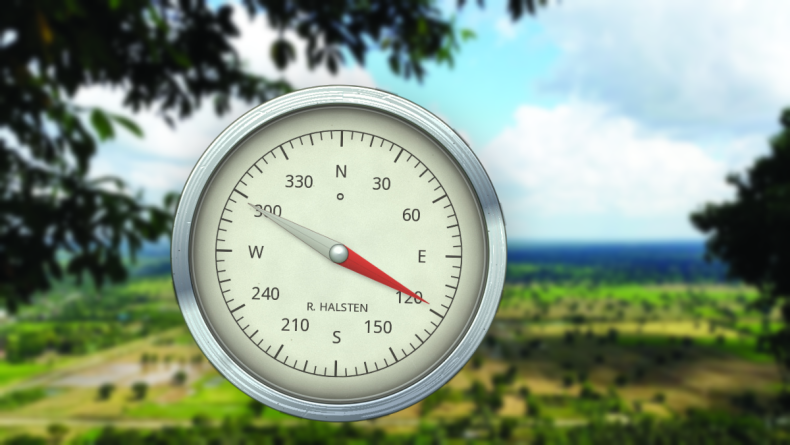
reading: value=117.5 unit=°
